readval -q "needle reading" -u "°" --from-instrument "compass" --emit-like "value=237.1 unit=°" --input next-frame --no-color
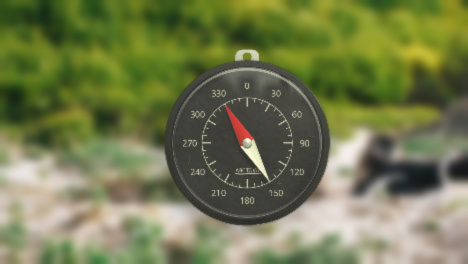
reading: value=330 unit=°
